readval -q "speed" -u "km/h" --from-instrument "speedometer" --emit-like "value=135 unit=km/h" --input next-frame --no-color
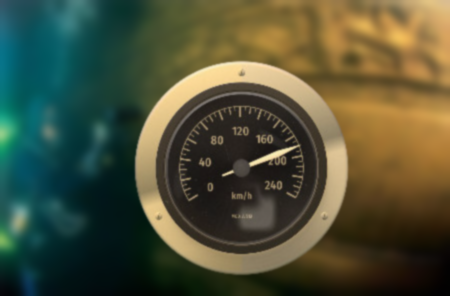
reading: value=190 unit=km/h
